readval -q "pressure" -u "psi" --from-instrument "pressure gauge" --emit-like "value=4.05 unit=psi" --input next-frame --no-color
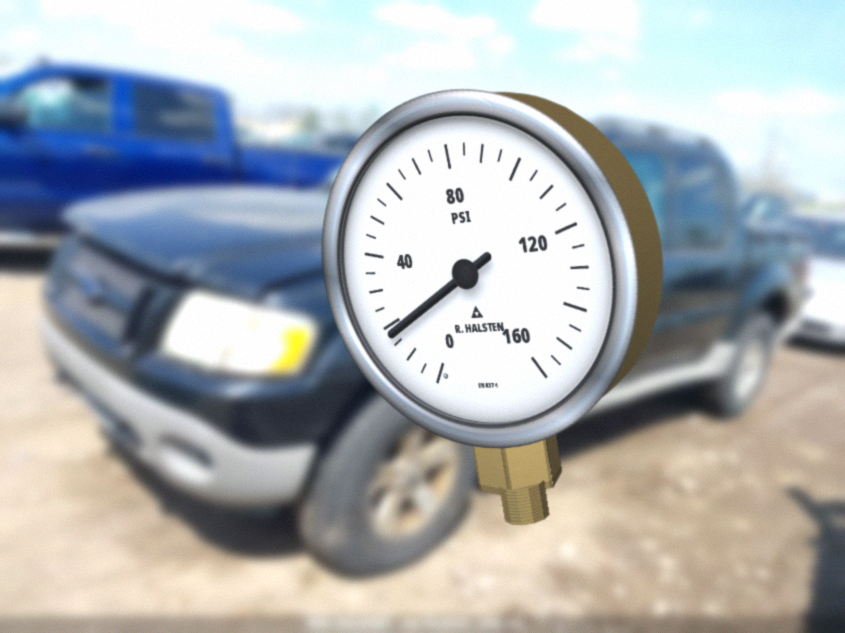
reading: value=17.5 unit=psi
